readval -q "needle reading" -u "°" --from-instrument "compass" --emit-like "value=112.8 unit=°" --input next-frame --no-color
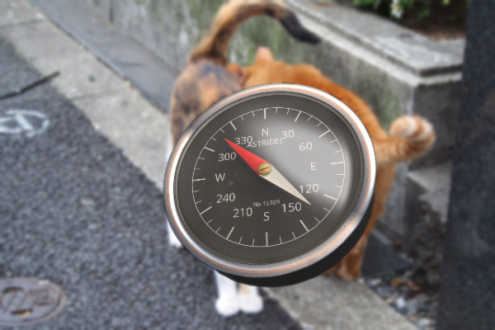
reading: value=315 unit=°
